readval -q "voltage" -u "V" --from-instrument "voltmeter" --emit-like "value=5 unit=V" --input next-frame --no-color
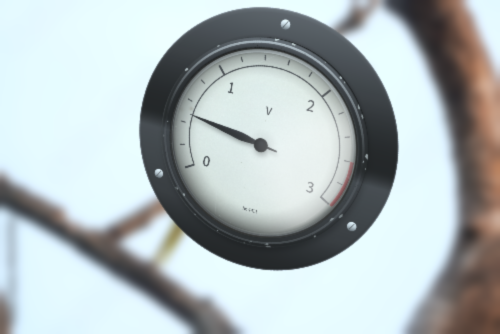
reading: value=0.5 unit=V
